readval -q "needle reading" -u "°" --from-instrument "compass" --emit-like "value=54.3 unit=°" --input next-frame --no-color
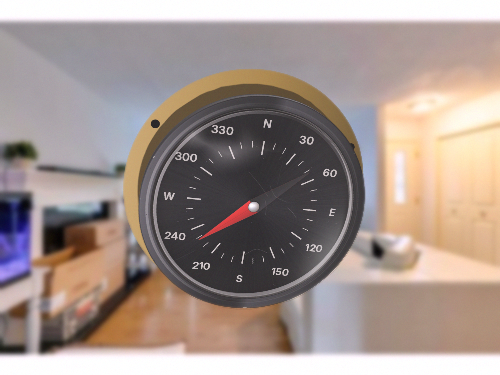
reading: value=230 unit=°
